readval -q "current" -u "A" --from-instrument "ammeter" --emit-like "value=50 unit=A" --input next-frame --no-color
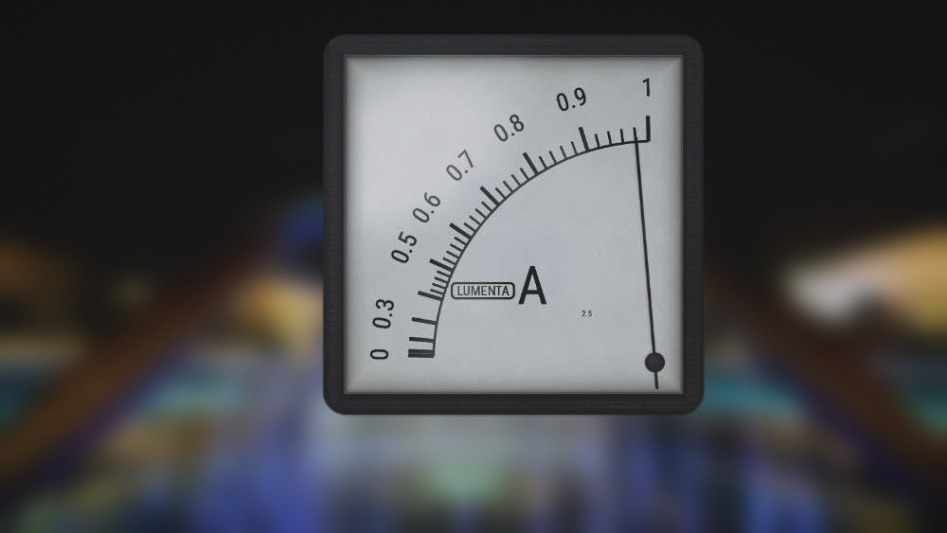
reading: value=0.98 unit=A
